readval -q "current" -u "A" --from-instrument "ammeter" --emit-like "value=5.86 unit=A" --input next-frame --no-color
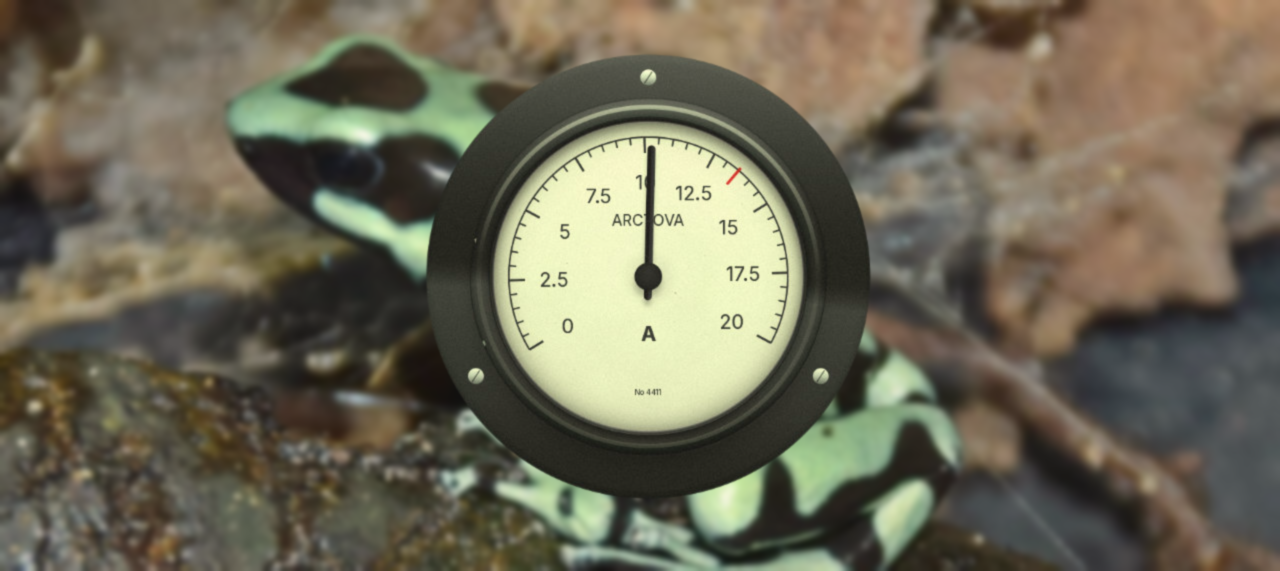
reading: value=10.25 unit=A
